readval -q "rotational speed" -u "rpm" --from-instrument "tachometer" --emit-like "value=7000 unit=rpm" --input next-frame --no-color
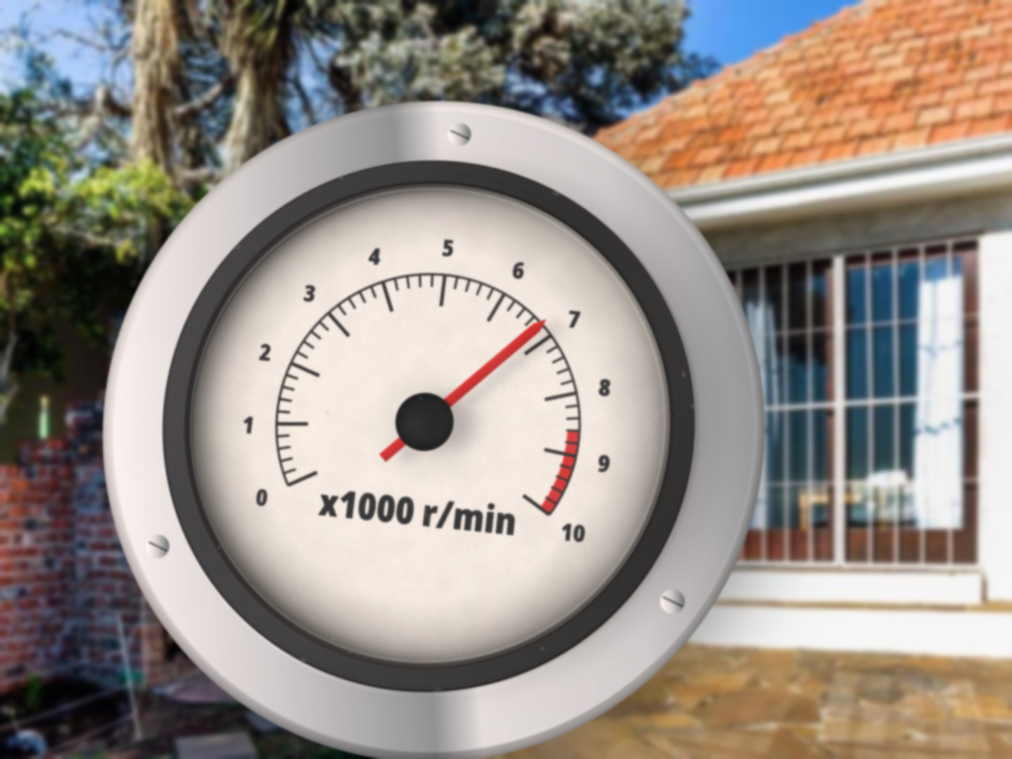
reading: value=6800 unit=rpm
